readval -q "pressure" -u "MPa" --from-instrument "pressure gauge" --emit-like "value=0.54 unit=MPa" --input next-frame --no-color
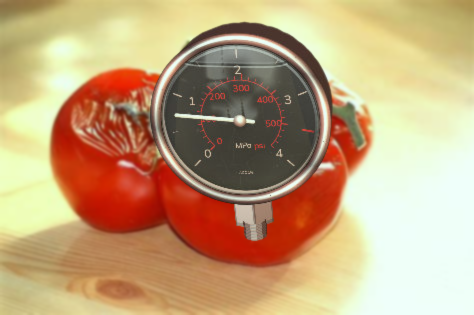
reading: value=0.75 unit=MPa
